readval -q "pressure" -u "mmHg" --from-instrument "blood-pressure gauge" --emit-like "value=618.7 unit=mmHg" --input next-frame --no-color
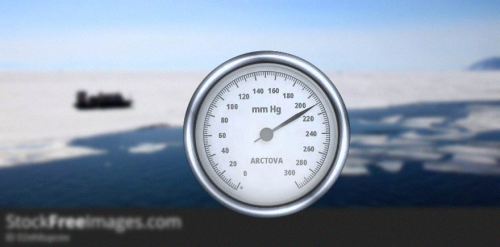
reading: value=210 unit=mmHg
